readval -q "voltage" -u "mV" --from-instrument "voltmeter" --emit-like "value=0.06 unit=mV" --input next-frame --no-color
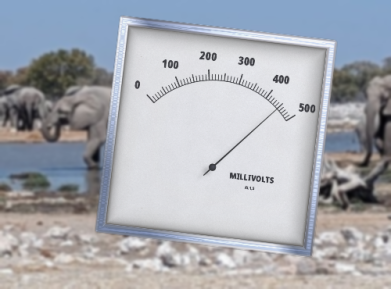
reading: value=450 unit=mV
